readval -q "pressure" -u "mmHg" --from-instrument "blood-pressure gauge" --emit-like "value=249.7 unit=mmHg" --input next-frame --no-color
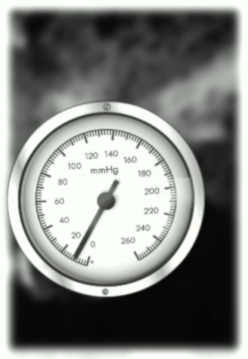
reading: value=10 unit=mmHg
